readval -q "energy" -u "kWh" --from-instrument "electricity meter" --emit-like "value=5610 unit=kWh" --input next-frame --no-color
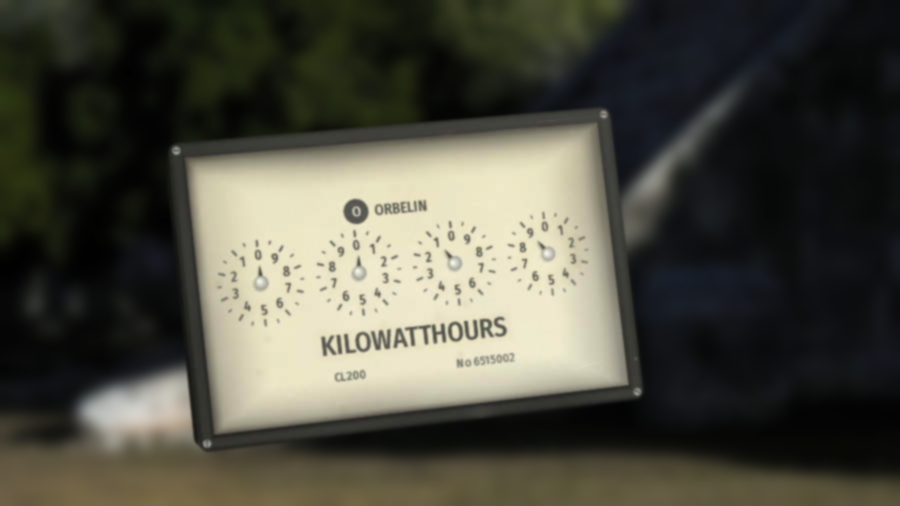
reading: value=9 unit=kWh
